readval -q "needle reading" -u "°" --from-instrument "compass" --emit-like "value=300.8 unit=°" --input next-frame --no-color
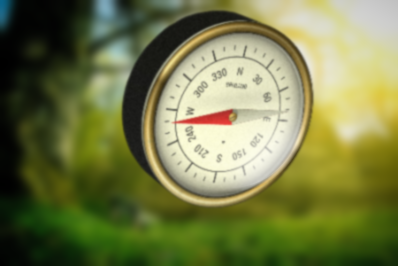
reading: value=260 unit=°
